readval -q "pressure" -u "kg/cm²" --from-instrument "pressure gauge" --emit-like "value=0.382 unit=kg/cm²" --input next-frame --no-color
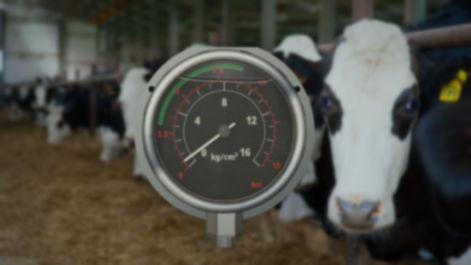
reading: value=0.5 unit=kg/cm²
